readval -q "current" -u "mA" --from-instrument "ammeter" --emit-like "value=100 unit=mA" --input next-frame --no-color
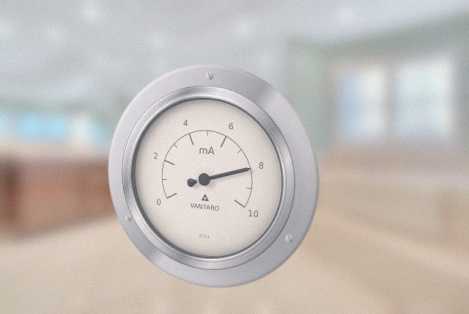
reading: value=8 unit=mA
